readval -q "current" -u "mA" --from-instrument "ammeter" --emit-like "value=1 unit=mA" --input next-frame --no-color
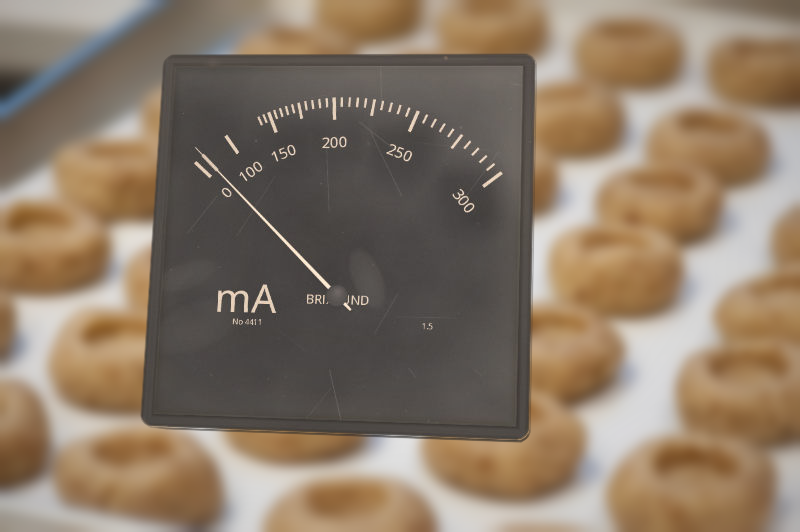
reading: value=50 unit=mA
